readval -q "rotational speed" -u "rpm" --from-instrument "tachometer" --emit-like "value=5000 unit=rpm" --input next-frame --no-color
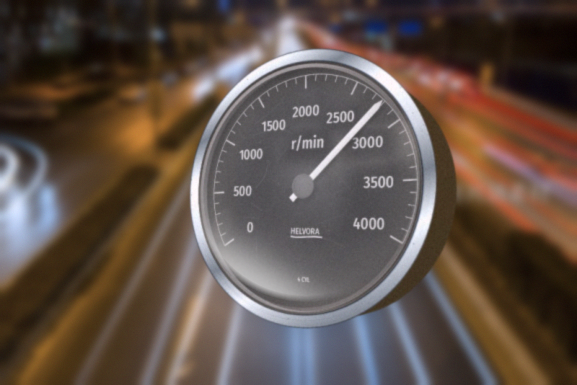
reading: value=2800 unit=rpm
